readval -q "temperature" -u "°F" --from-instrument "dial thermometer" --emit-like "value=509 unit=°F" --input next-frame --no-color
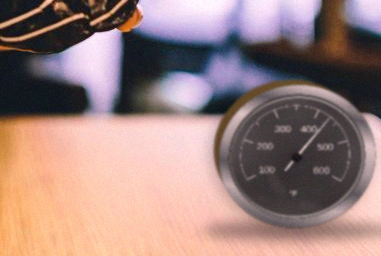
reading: value=425 unit=°F
